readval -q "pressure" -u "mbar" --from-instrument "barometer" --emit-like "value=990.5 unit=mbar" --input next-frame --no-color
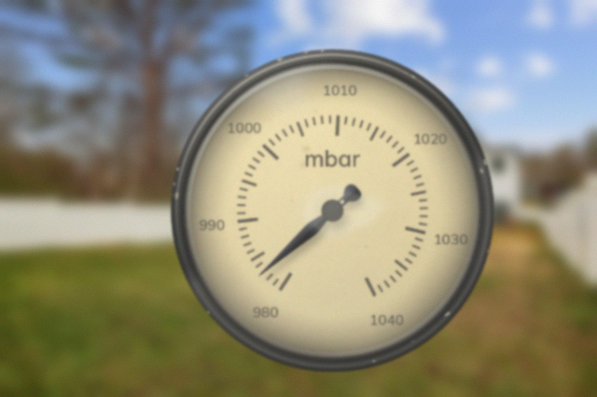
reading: value=983 unit=mbar
